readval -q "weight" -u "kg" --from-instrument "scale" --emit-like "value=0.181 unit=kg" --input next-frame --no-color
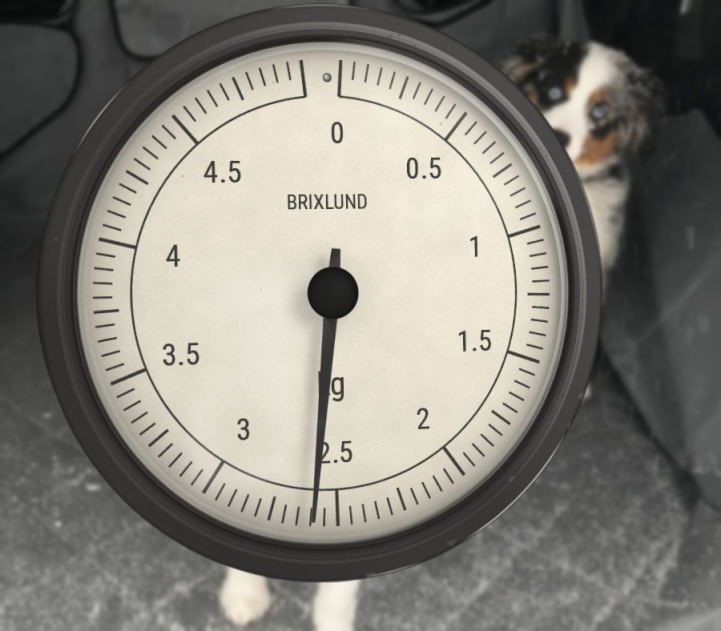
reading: value=2.6 unit=kg
